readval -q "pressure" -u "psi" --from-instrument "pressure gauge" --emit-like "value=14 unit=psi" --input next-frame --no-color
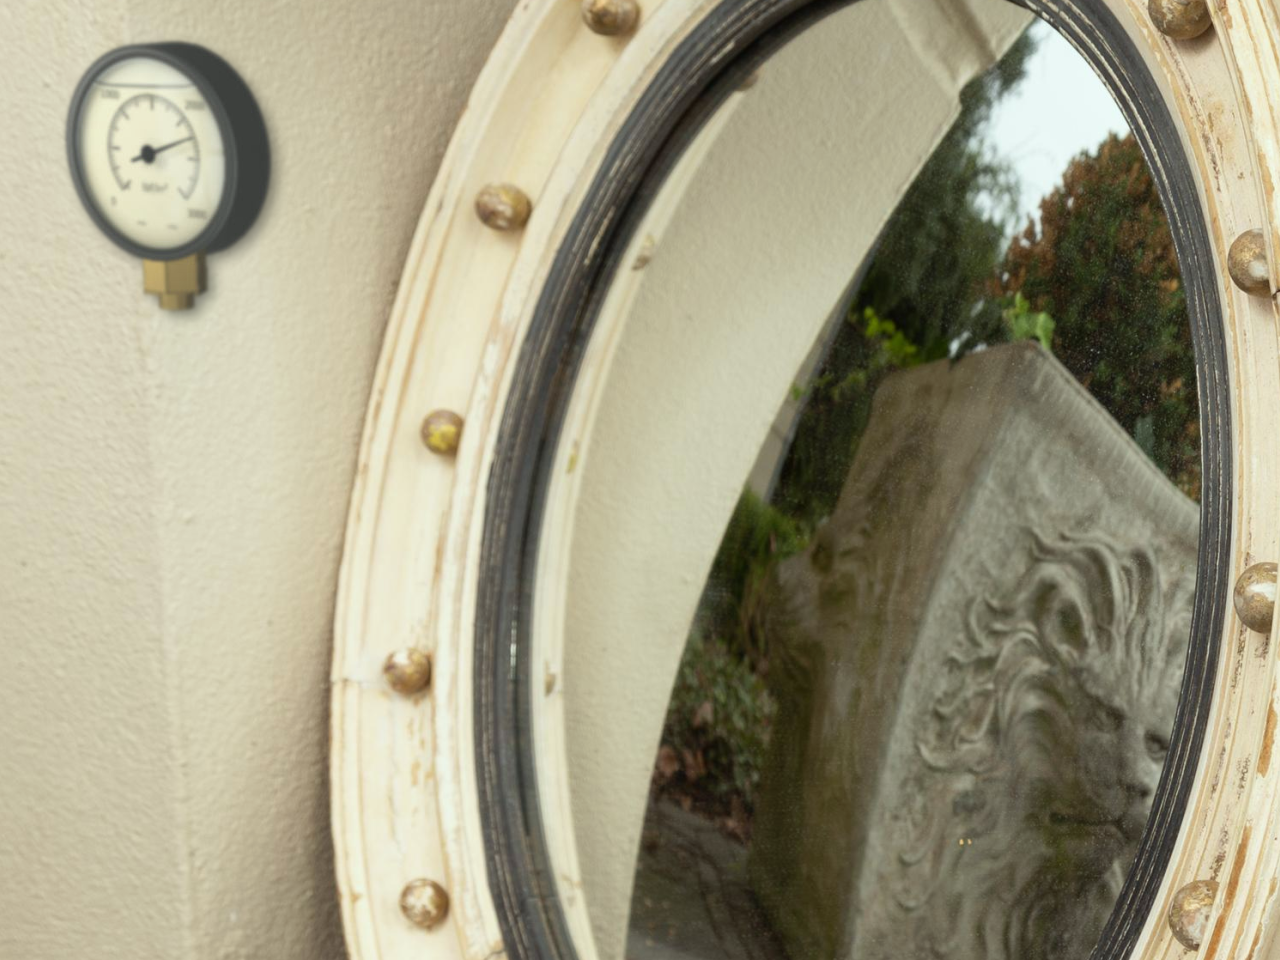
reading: value=2250 unit=psi
